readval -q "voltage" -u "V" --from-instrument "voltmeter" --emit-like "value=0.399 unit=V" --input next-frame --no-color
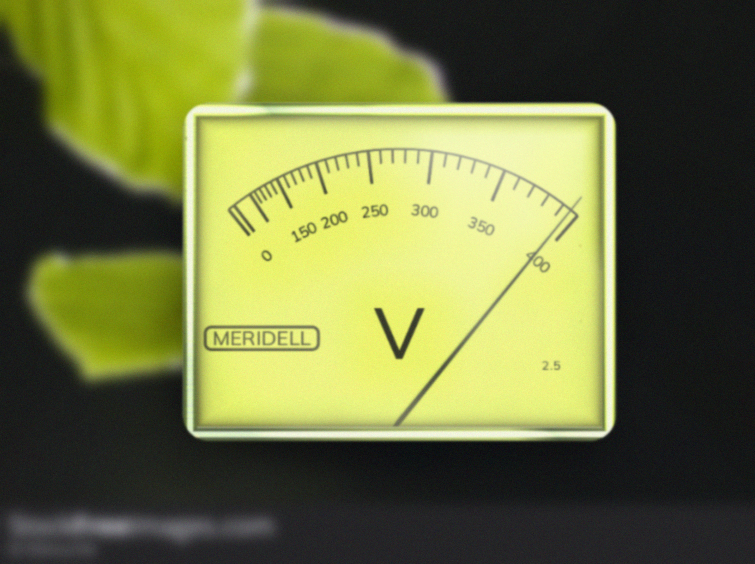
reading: value=395 unit=V
